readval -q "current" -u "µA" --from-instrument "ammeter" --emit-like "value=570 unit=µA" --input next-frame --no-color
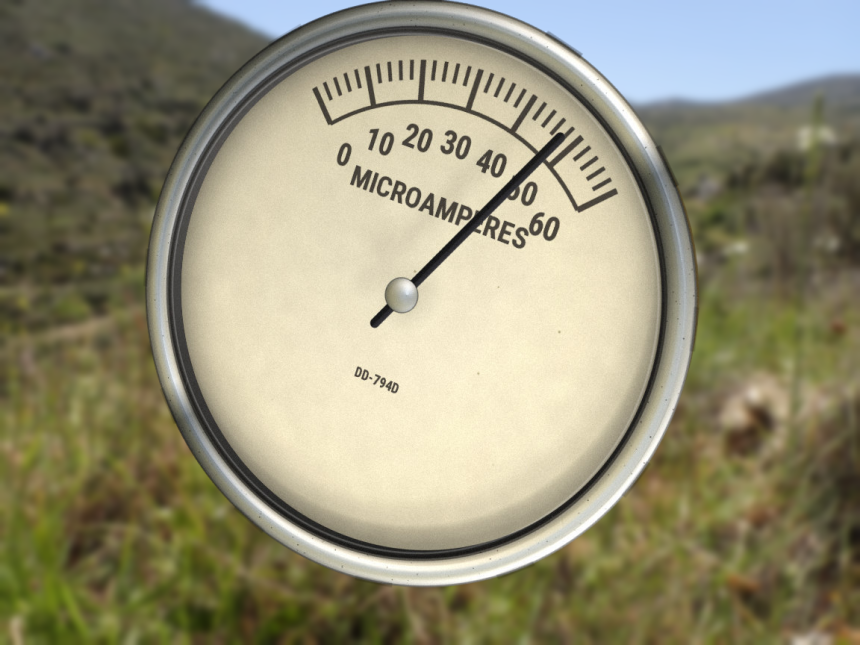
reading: value=48 unit=µA
